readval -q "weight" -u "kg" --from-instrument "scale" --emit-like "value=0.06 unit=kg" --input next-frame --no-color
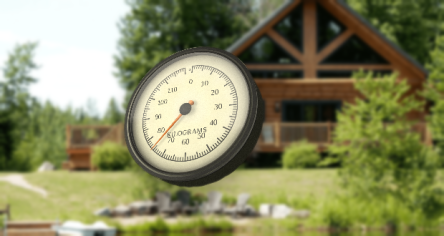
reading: value=75 unit=kg
